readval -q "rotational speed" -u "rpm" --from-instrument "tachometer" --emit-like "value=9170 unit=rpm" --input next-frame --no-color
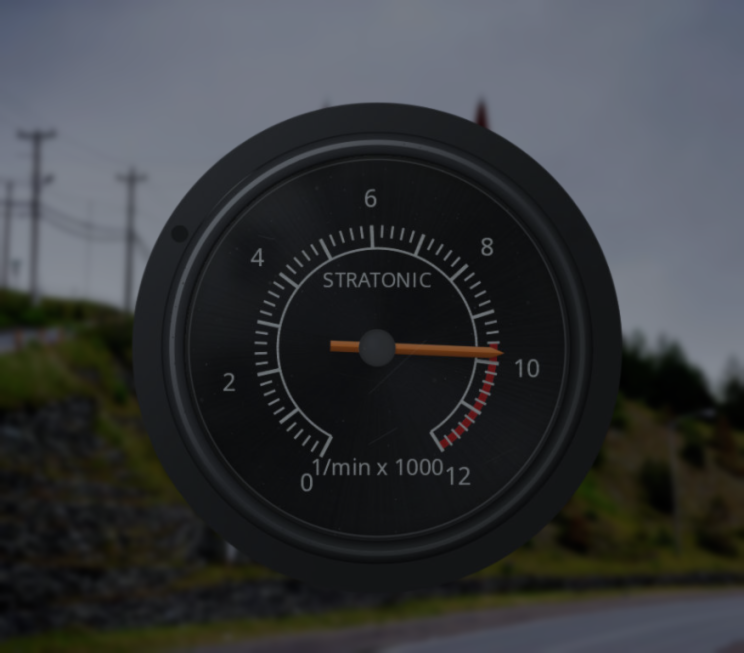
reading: value=9800 unit=rpm
